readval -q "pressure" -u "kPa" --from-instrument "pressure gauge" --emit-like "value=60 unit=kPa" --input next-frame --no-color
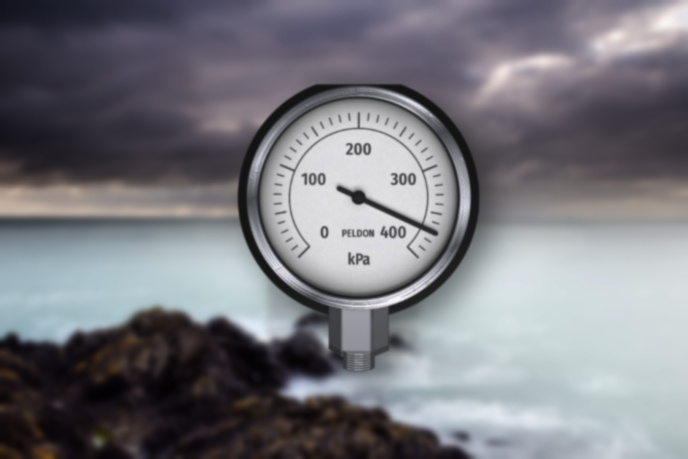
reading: value=370 unit=kPa
